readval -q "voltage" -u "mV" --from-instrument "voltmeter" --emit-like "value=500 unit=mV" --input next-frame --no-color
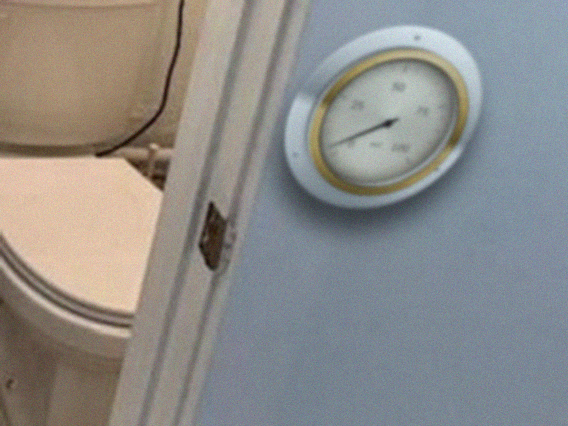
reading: value=5 unit=mV
